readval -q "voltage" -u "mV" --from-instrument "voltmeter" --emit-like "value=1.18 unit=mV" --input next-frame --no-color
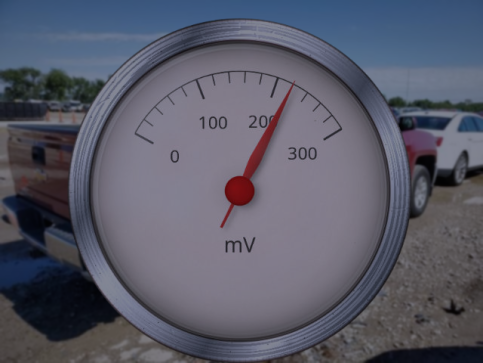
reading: value=220 unit=mV
